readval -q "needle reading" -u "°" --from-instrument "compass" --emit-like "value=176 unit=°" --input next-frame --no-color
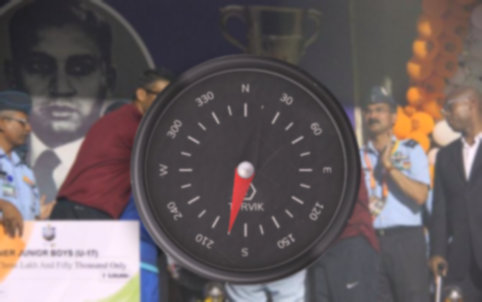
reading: value=195 unit=°
